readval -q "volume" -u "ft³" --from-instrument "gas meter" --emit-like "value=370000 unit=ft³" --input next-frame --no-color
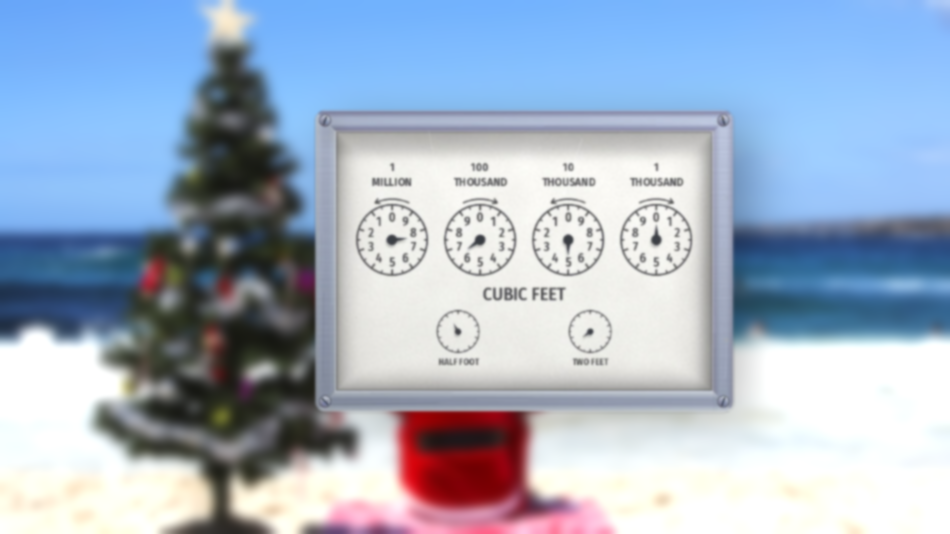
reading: value=765000 unit=ft³
